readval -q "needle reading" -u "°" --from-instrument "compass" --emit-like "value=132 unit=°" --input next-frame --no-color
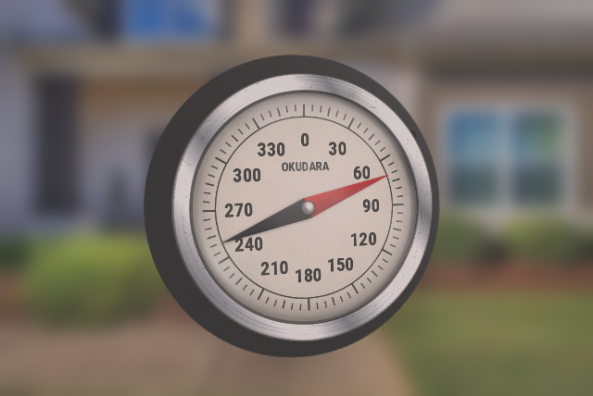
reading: value=70 unit=°
